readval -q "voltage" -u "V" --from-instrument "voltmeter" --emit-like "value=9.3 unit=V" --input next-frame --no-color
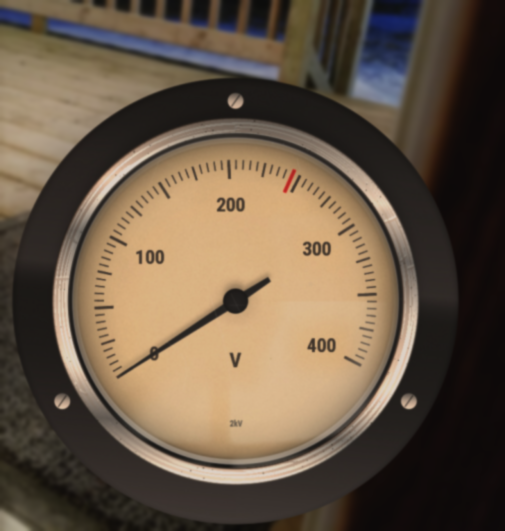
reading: value=0 unit=V
